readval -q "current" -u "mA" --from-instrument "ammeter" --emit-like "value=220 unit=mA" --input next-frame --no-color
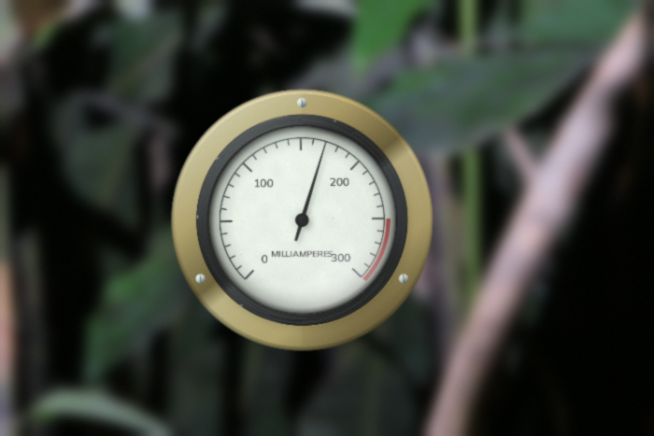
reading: value=170 unit=mA
